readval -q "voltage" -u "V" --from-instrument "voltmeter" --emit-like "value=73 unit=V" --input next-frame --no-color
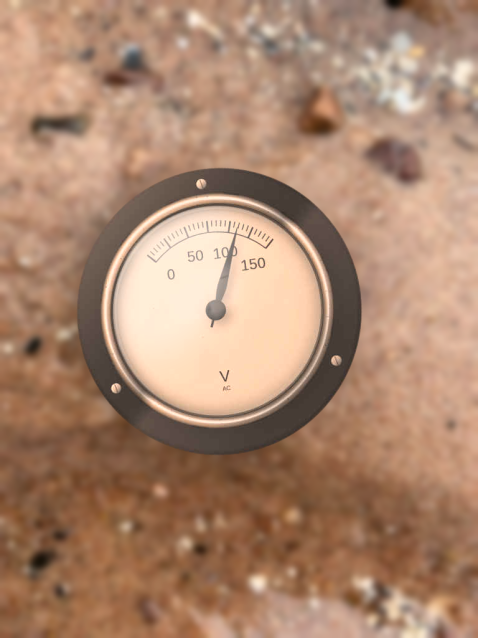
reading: value=110 unit=V
